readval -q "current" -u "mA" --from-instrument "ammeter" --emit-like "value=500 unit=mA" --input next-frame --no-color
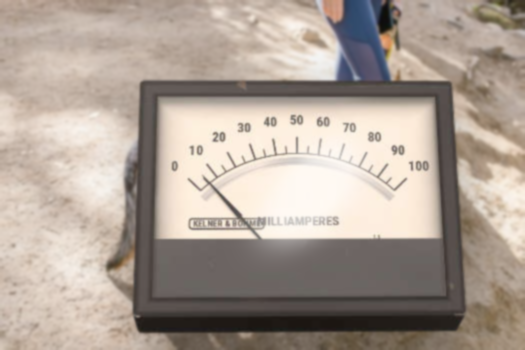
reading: value=5 unit=mA
